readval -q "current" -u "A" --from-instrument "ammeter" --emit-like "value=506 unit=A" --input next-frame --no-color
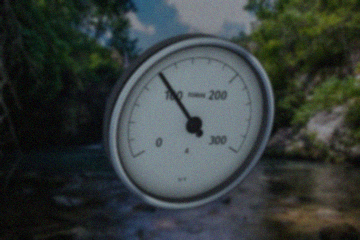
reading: value=100 unit=A
